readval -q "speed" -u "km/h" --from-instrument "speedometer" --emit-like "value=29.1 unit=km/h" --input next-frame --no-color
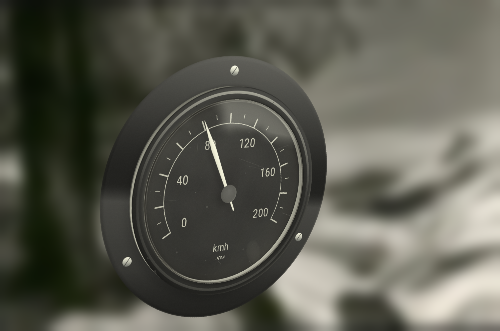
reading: value=80 unit=km/h
